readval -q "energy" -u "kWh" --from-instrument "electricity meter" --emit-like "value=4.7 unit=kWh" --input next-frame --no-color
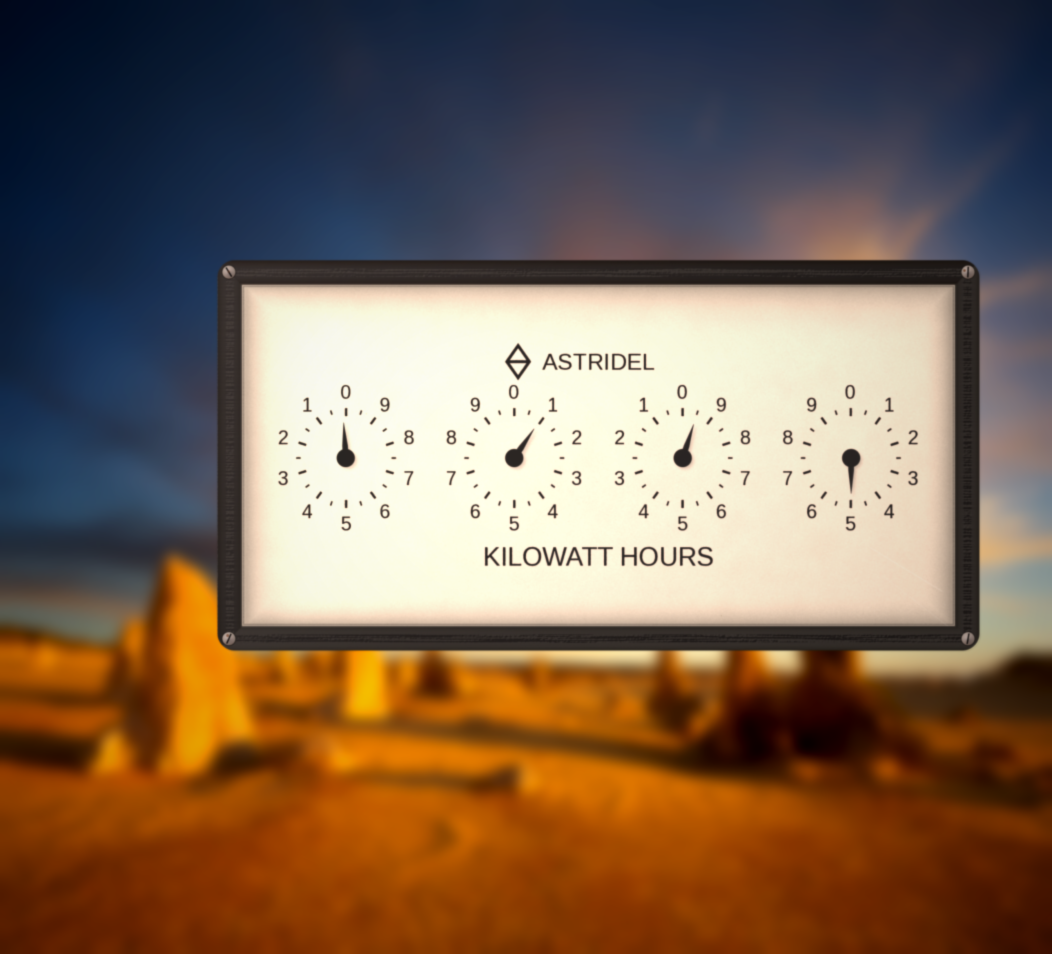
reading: value=95 unit=kWh
